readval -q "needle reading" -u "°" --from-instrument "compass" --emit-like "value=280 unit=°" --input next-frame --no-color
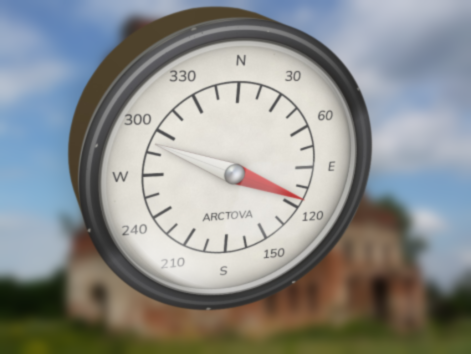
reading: value=112.5 unit=°
